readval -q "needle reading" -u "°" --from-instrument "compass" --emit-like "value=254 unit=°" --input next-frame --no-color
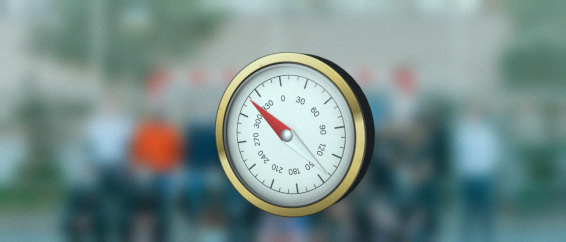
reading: value=320 unit=°
